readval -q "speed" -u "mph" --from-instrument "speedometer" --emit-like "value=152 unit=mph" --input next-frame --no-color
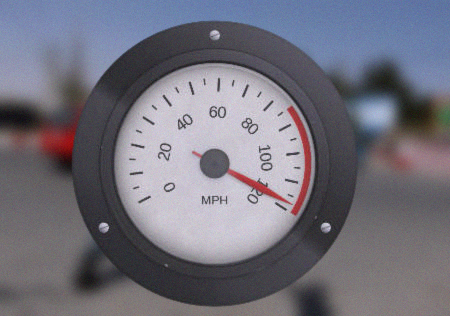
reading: value=117.5 unit=mph
